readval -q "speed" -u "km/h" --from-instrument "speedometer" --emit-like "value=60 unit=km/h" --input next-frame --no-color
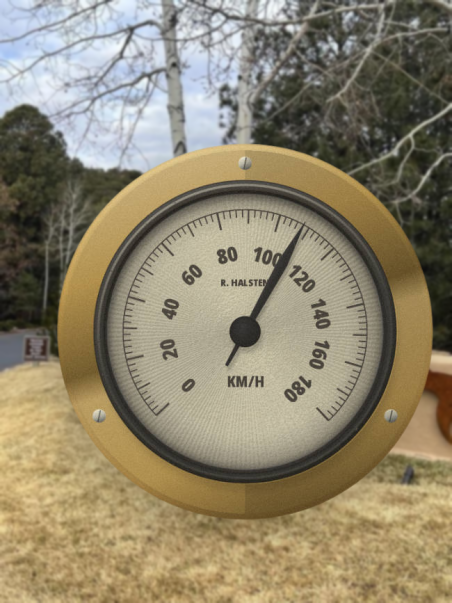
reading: value=108 unit=km/h
